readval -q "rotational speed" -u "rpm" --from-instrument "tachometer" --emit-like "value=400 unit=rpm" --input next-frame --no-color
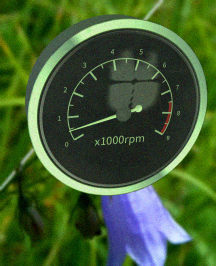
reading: value=500 unit=rpm
